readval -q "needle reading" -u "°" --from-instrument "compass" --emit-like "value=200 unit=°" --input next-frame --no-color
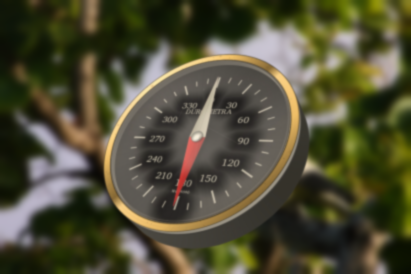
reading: value=180 unit=°
